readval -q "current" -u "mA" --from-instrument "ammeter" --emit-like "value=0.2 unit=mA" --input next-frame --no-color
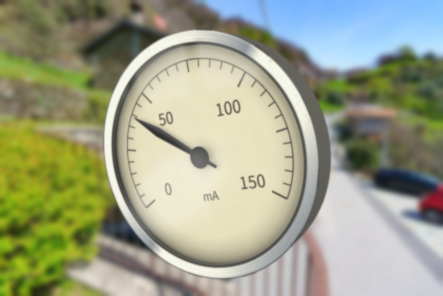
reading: value=40 unit=mA
